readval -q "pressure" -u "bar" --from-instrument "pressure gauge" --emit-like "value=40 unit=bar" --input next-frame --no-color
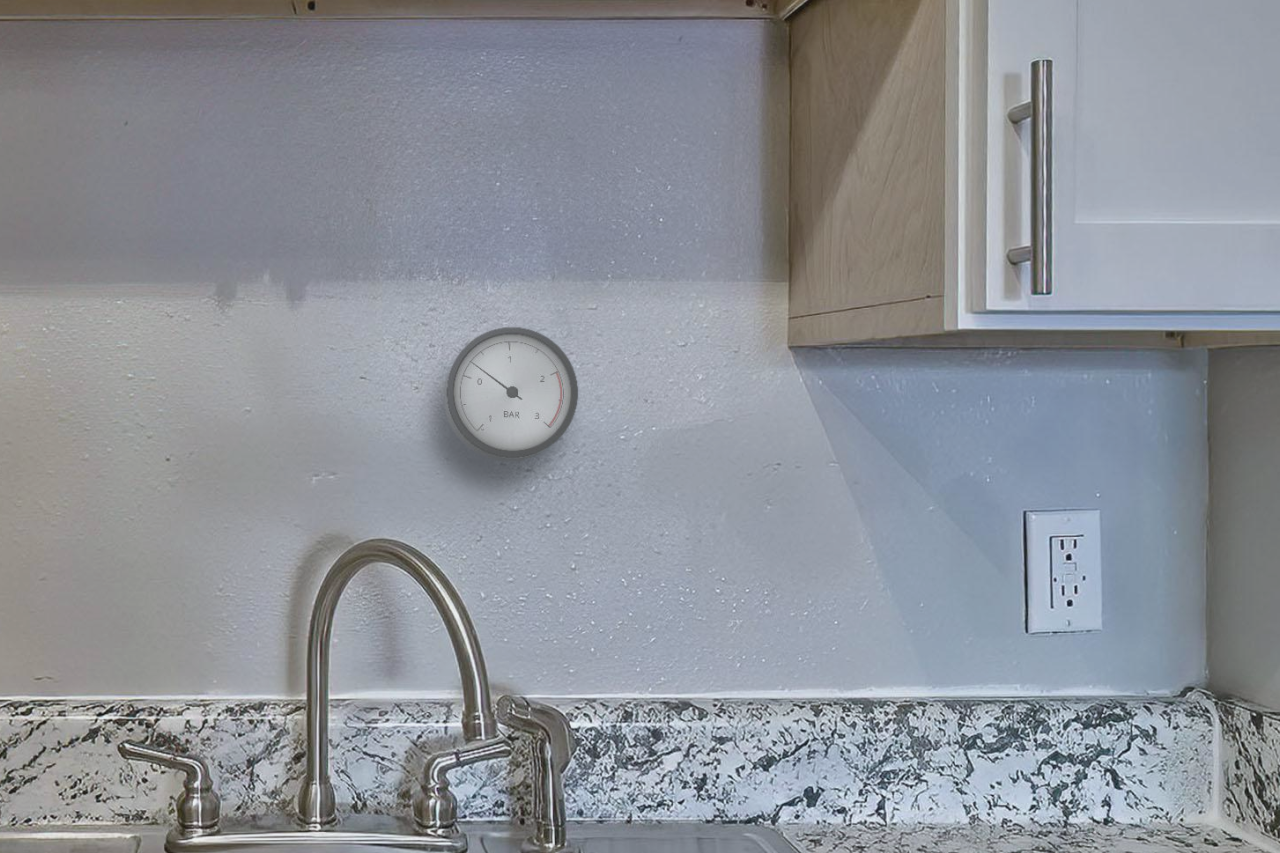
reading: value=0.25 unit=bar
